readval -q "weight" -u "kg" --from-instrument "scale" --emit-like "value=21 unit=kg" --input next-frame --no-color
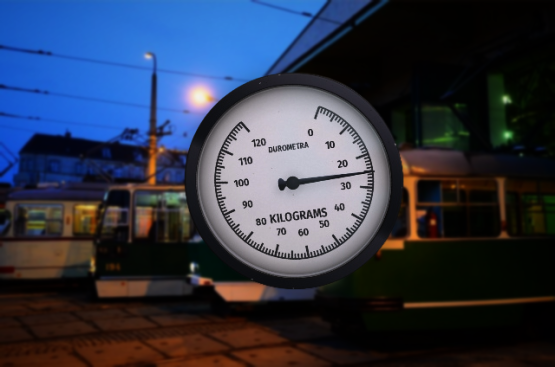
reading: value=25 unit=kg
